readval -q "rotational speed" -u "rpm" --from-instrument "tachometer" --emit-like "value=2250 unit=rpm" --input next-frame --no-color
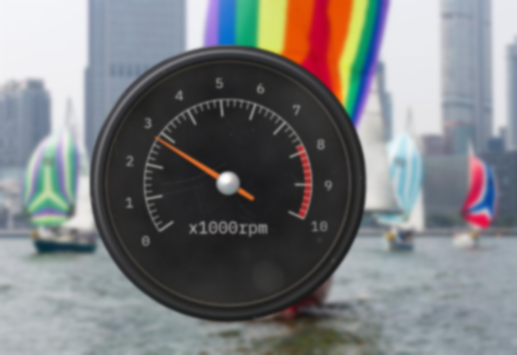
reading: value=2800 unit=rpm
